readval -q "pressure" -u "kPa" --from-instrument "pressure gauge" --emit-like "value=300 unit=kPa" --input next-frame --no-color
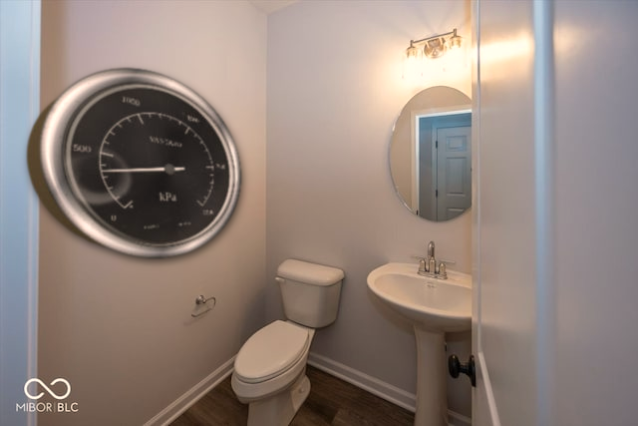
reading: value=350 unit=kPa
